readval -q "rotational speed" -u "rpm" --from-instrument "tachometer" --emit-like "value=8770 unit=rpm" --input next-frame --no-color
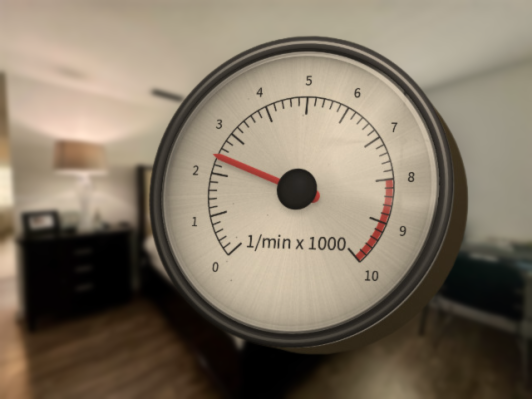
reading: value=2400 unit=rpm
